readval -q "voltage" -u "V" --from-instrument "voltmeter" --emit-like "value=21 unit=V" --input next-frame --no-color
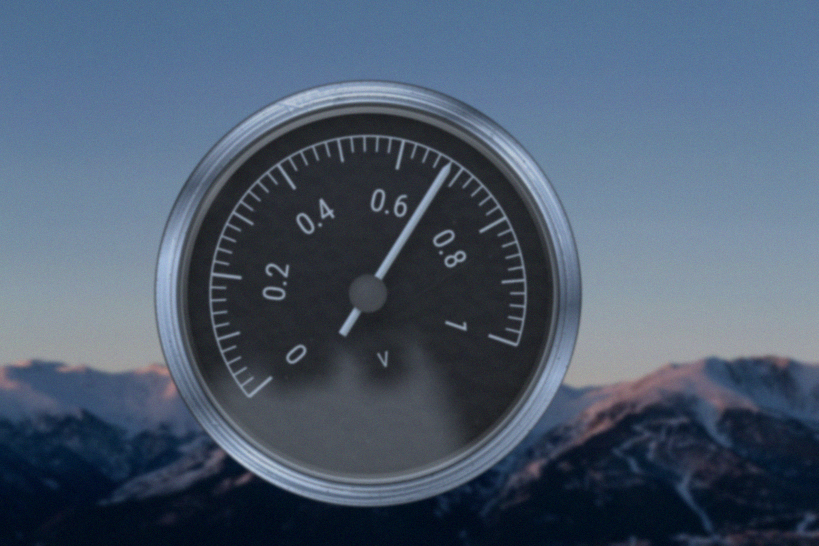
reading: value=0.68 unit=V
